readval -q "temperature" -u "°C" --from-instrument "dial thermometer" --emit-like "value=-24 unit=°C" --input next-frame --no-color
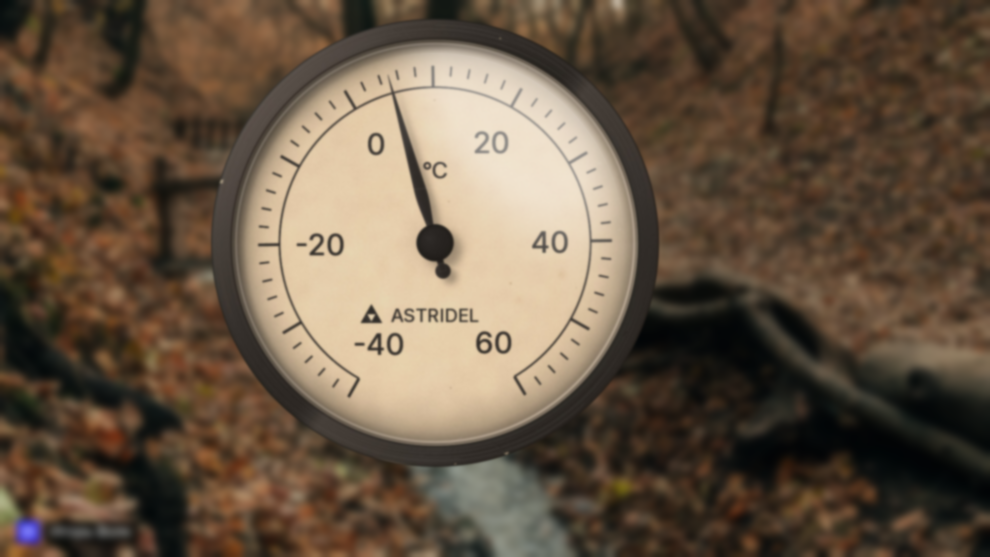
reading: value=5 unit=°C
